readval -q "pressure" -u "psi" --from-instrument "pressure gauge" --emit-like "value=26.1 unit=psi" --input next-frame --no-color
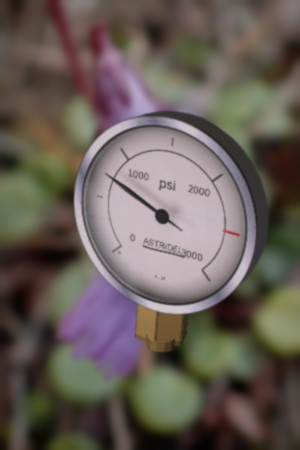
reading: value=750 unit=psi
